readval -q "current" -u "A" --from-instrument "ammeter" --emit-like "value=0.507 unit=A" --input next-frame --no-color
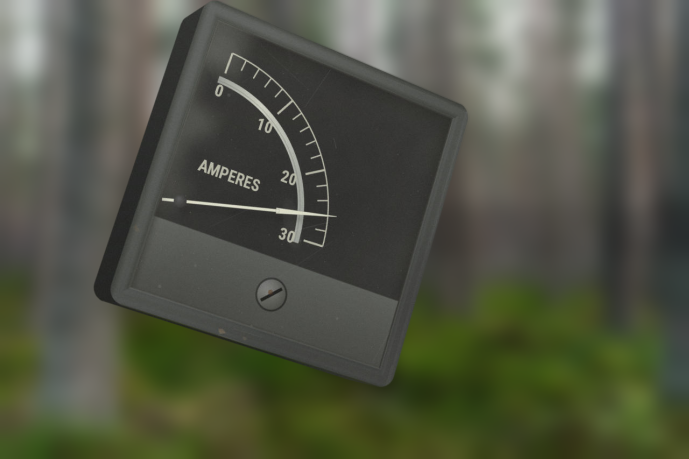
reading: value=26 unit=A
